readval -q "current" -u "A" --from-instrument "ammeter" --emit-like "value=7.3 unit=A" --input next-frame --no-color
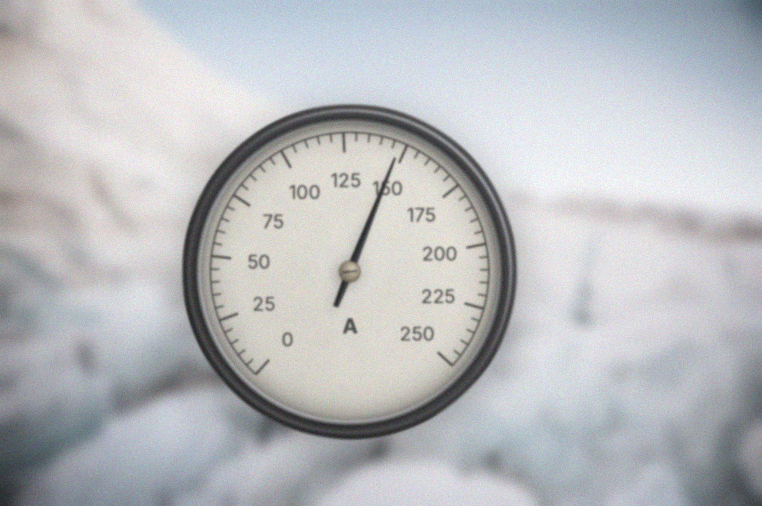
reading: value=147.5 unit=A
